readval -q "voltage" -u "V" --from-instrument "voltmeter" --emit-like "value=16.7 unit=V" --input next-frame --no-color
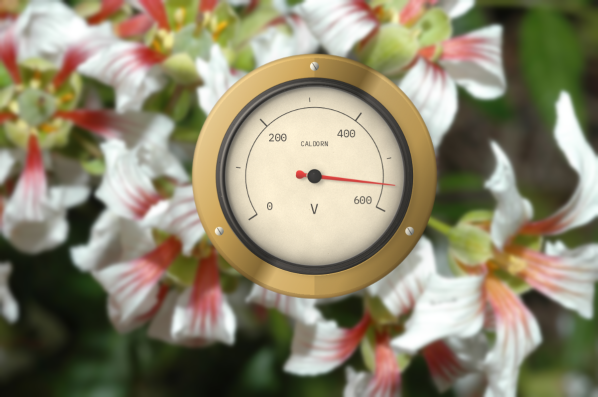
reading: value=550 unit=V
